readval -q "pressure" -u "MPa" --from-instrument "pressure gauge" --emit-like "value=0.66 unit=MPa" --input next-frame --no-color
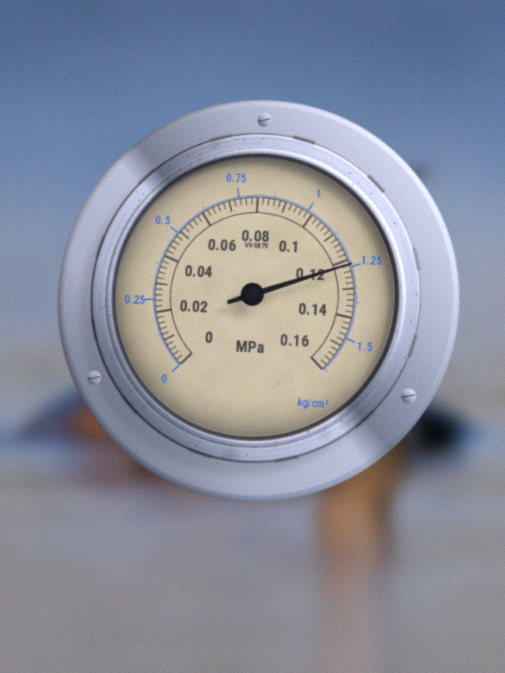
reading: value=0.122 unit=MPa
